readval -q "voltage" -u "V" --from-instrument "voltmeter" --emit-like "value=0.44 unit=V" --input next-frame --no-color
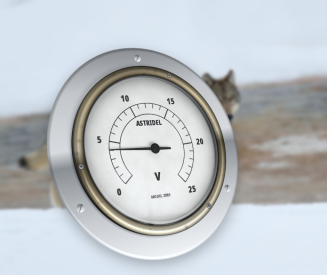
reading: value=4 unit=V
